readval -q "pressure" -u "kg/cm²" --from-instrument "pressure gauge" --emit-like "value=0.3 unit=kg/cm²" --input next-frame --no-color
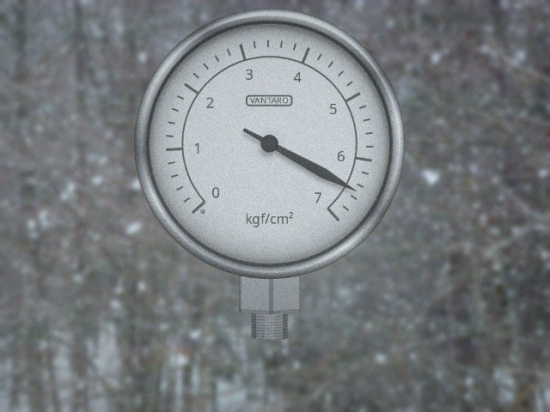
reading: value=6.5 unit=kg/cm²
